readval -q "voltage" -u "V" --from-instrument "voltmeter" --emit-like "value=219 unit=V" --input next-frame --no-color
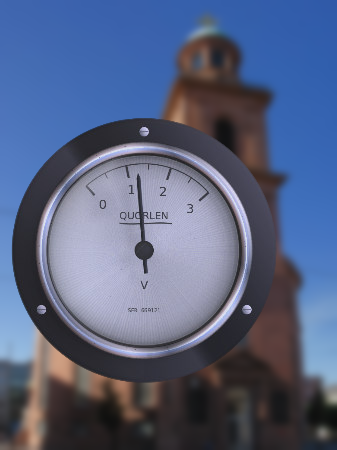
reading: value=1.25 unit=V
